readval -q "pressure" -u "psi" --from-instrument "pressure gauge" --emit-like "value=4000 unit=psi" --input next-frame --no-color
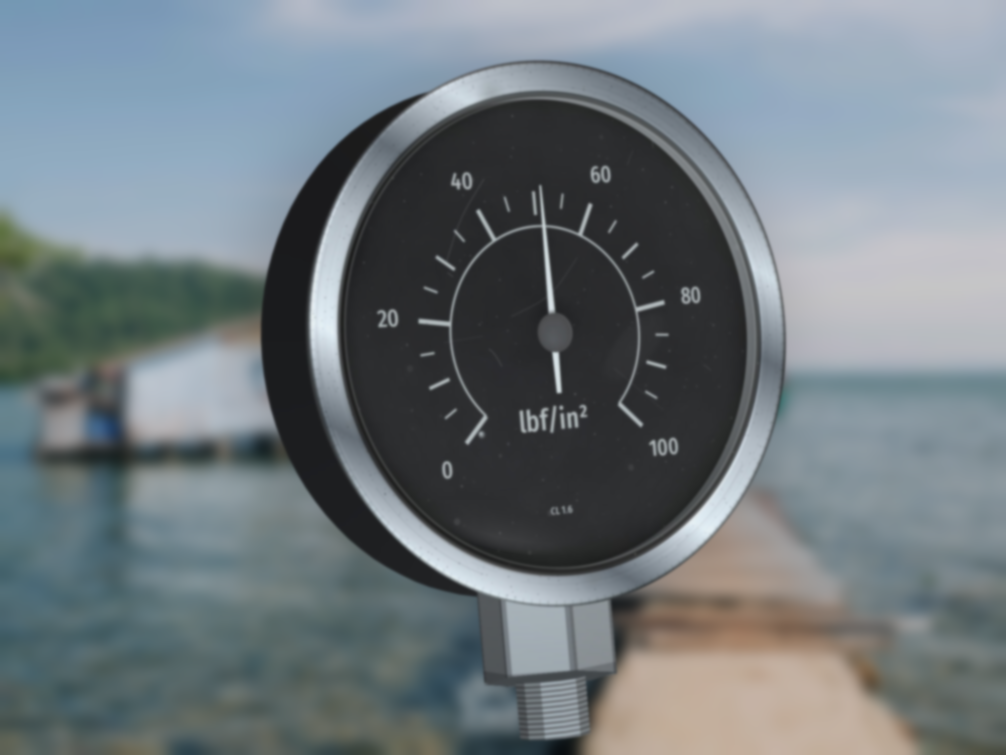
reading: value=50 unit=psi
